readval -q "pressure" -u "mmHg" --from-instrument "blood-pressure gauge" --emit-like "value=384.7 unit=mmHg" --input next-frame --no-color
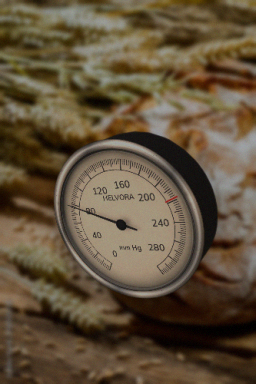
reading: value=80 unit=mmHg
